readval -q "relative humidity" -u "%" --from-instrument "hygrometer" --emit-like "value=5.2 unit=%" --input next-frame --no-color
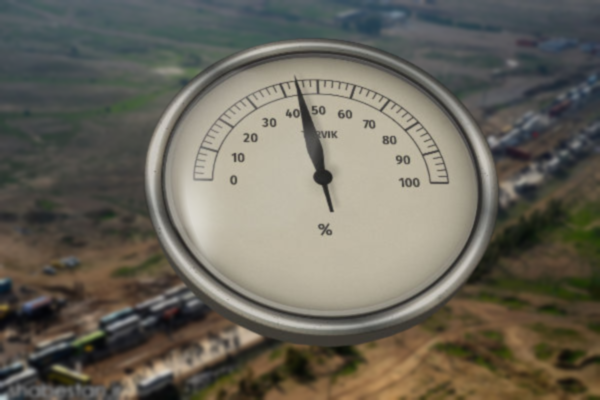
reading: value=44 unit=%
